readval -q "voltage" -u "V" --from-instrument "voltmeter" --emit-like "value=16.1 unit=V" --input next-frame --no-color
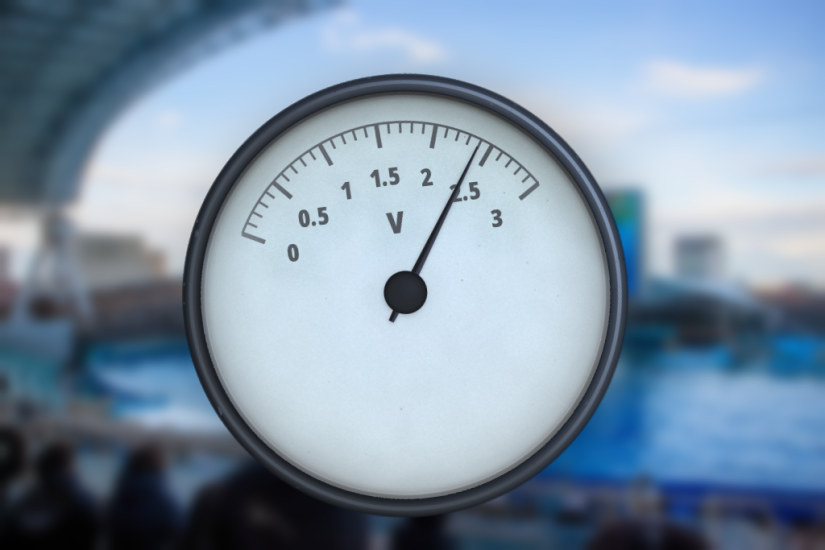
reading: value=2.4 unit=V
